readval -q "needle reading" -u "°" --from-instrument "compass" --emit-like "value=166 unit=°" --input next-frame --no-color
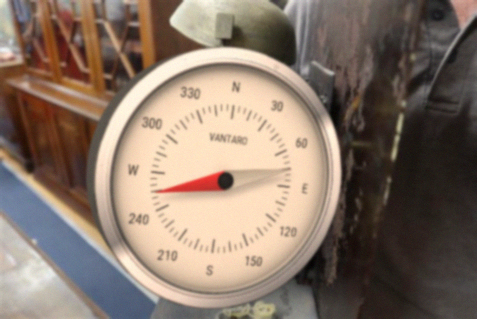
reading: value=255 unit=°
